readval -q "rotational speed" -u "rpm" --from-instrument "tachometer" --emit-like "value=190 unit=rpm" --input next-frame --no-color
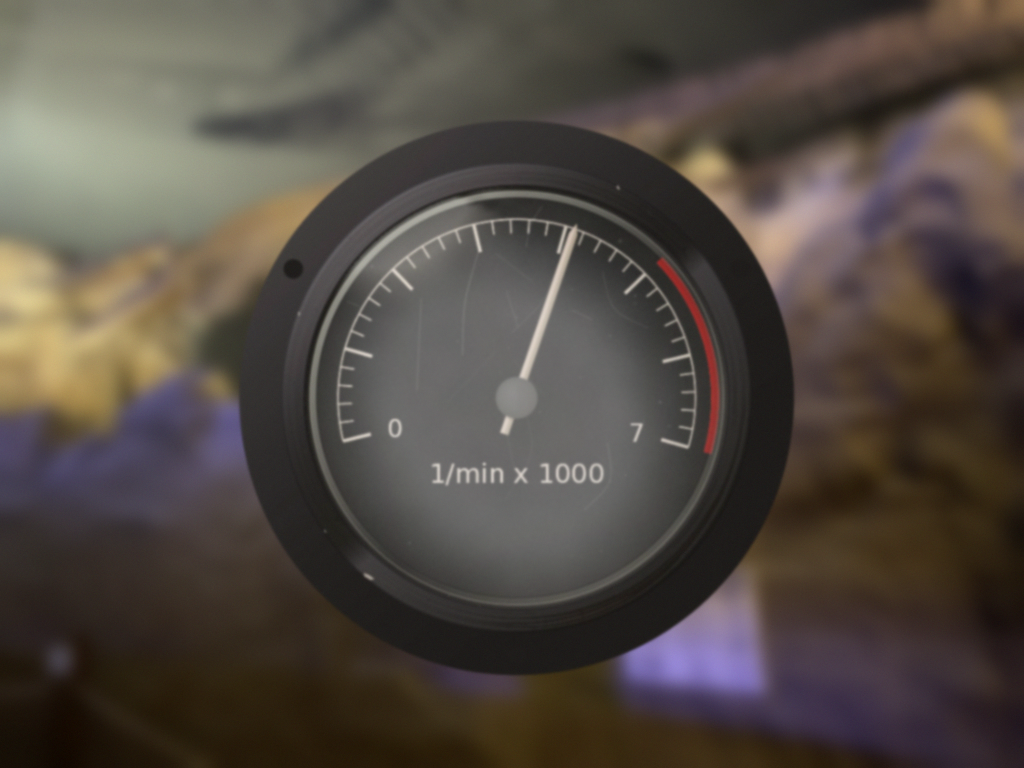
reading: value=4100 unit=rpm
